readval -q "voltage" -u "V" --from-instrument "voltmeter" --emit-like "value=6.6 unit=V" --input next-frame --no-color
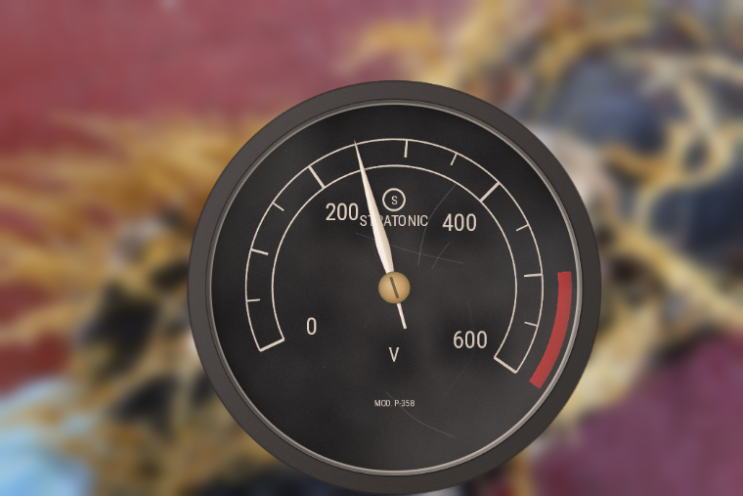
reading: value=250 unit=V
